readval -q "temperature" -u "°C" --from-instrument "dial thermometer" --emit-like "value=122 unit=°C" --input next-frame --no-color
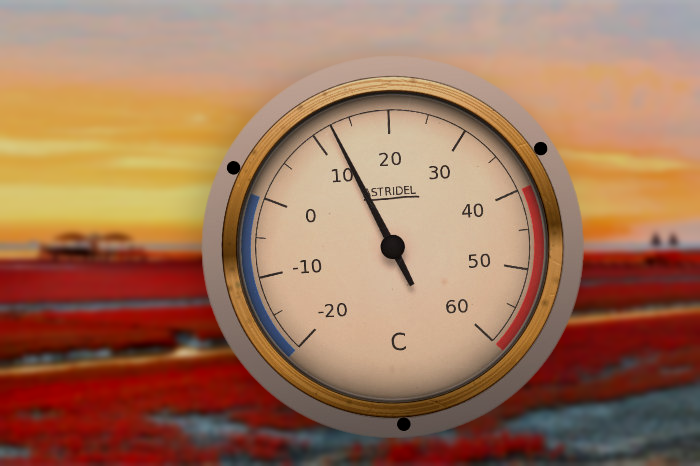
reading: value=12.5 unit=°C
